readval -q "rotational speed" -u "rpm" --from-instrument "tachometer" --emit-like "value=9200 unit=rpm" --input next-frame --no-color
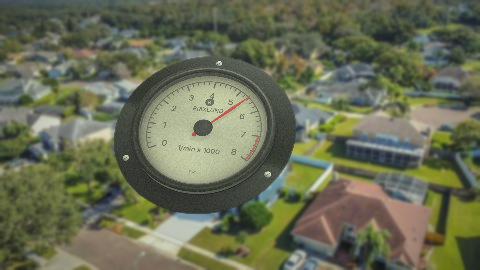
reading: value=5400 unit=rpm
